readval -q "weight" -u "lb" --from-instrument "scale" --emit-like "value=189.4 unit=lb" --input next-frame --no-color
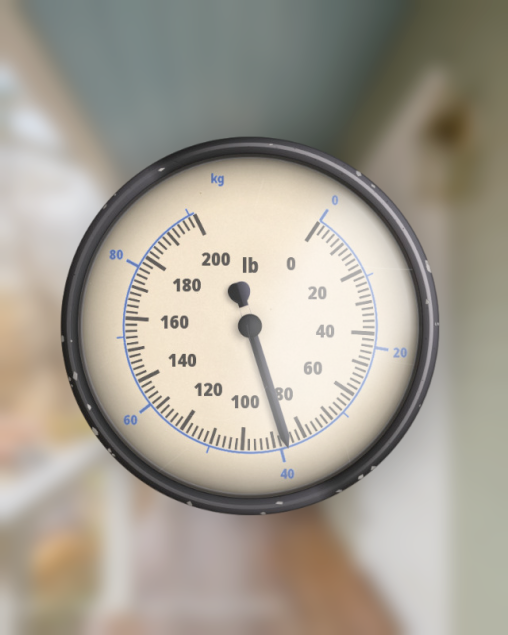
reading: value=86 unit=lb
